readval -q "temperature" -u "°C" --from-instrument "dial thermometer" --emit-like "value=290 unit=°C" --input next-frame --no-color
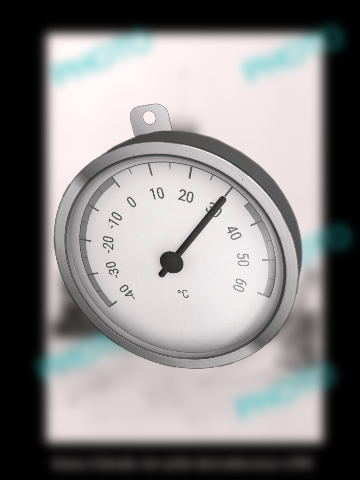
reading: value=30 unit=°C
